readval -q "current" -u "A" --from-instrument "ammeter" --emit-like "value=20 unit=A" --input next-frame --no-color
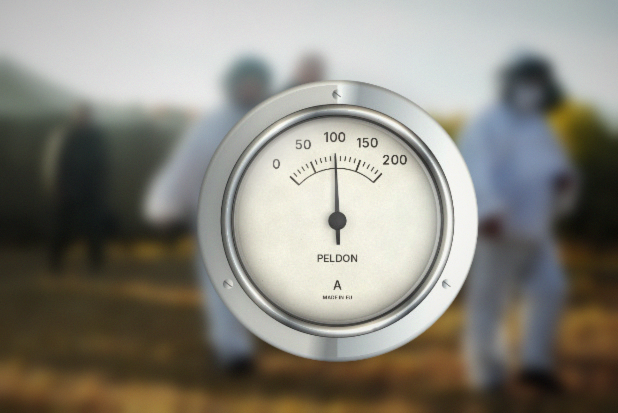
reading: value=100 unit=A
